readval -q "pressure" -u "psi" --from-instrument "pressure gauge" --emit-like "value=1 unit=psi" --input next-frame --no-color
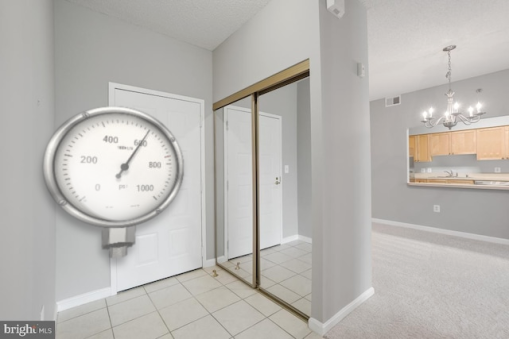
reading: value=600 unit=psi
